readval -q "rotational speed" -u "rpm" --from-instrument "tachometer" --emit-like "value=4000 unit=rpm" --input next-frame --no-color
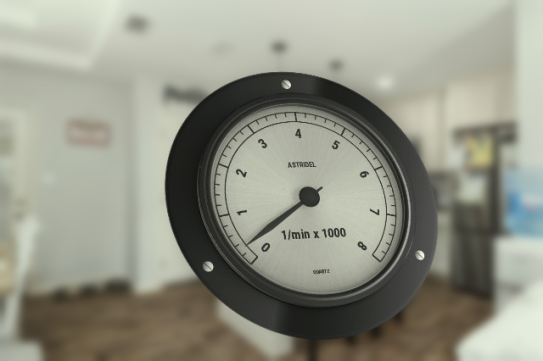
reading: value=300 unit=rpm
